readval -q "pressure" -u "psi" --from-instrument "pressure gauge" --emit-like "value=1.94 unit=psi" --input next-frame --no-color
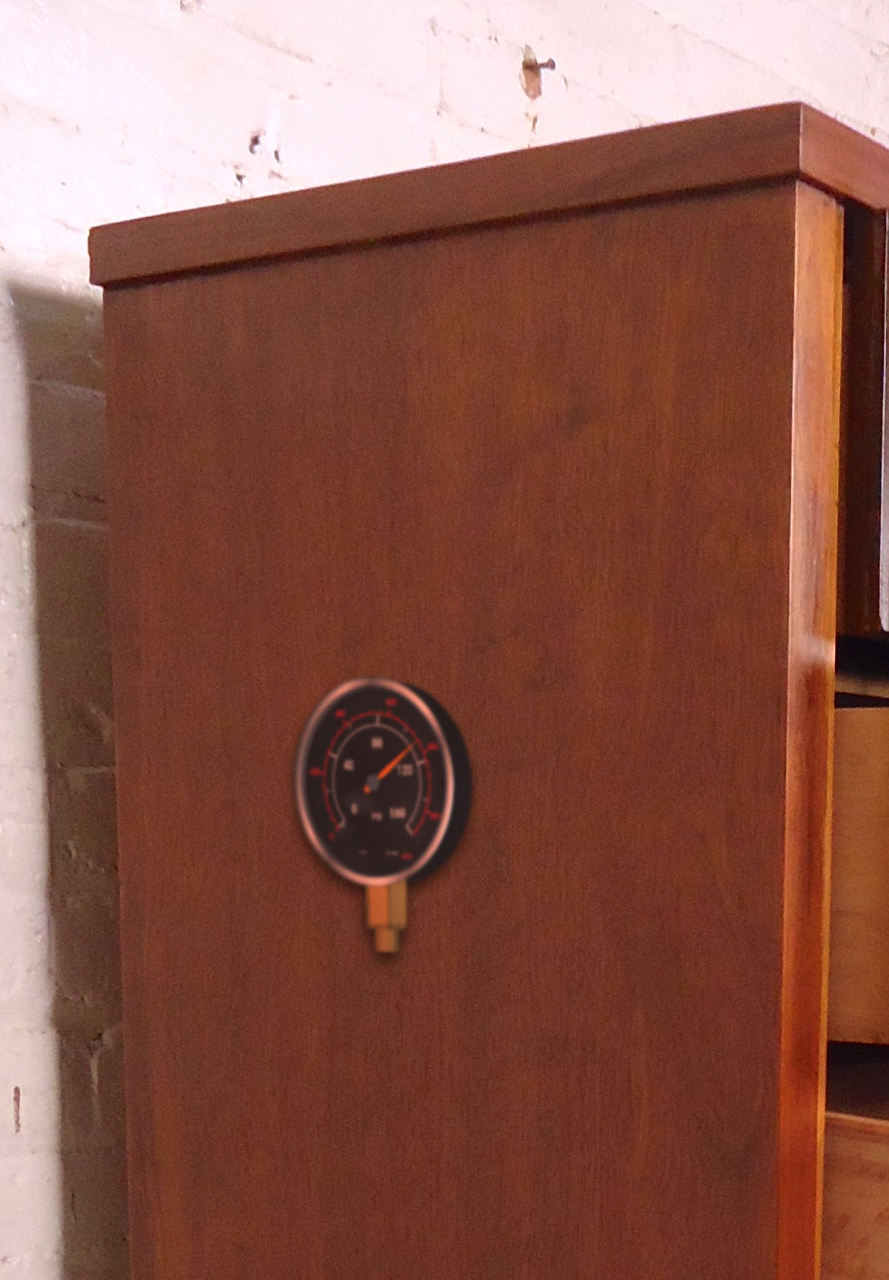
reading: value=110 unit=psi
